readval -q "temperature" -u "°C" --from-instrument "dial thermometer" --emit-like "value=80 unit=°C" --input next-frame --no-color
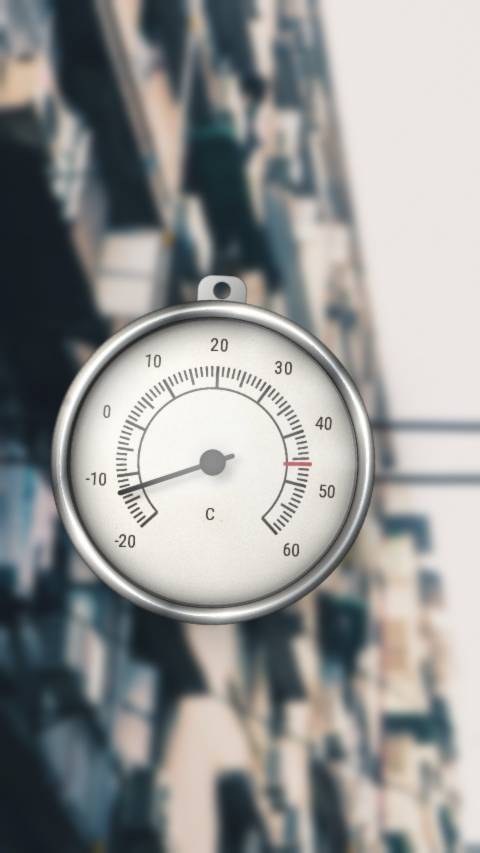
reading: value=-13 unit=°C
